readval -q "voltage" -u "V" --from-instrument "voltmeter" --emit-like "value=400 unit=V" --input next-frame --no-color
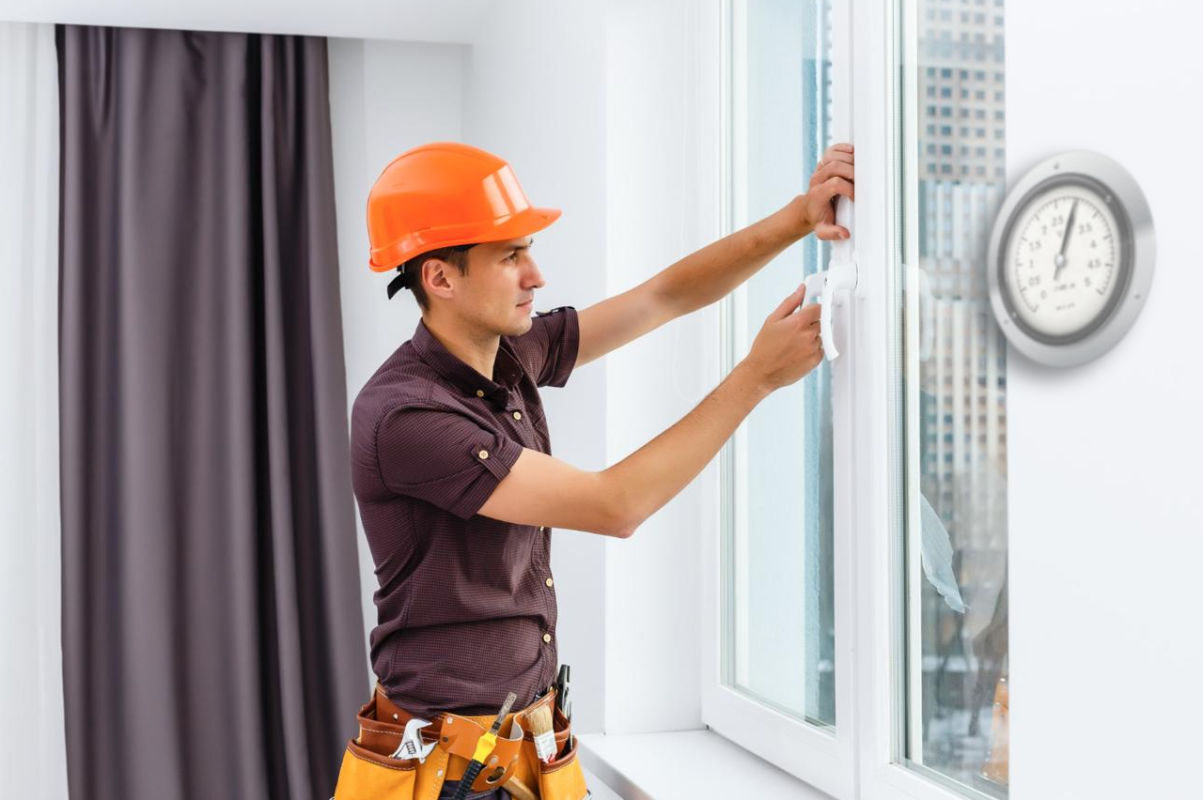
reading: value=3 unit=V
